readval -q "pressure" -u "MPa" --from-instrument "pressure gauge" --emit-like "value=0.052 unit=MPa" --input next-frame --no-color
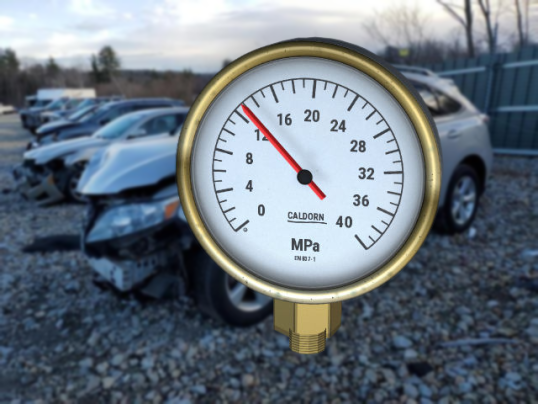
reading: value=13 unit=MPa
